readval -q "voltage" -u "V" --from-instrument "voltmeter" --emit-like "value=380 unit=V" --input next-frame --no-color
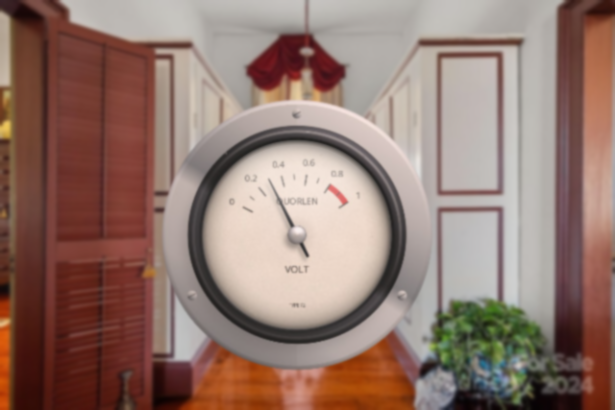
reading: value=0.3 unit=V
